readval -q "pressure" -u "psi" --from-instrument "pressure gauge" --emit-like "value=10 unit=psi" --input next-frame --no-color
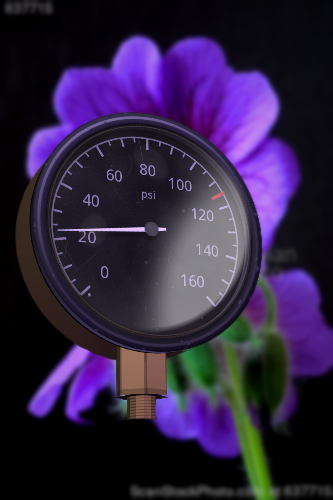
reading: value=22.5 unit=psi
